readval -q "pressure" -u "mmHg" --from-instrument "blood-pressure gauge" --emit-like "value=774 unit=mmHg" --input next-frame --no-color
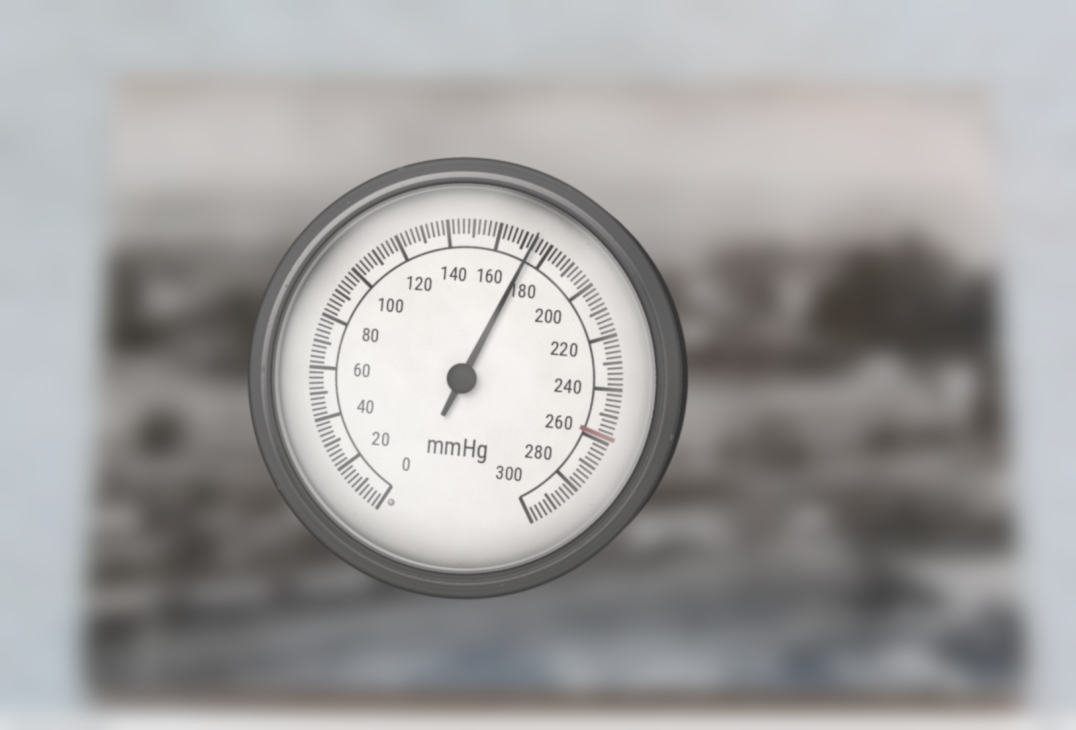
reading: value=174 unit=mmHg
